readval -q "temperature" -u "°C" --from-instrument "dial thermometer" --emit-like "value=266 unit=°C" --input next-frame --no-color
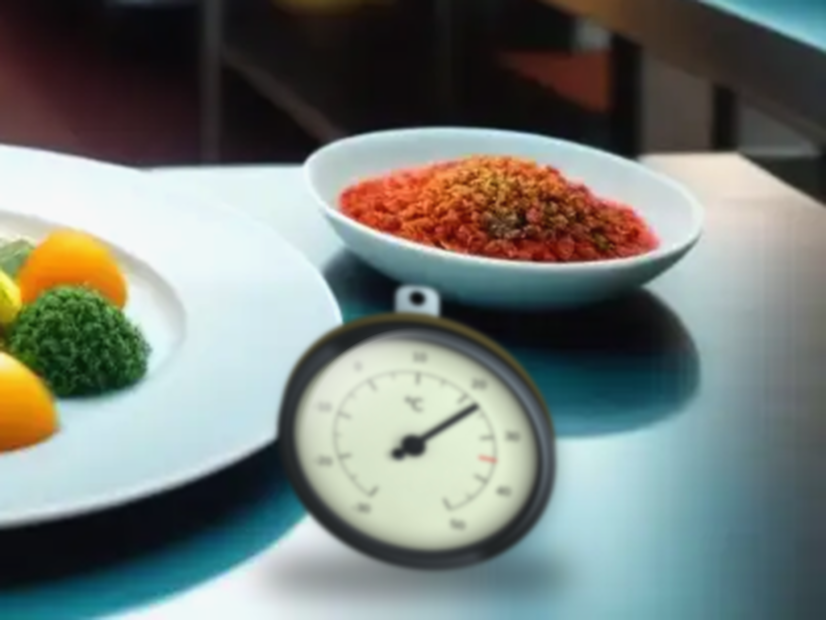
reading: value=22.5 unit=°C
